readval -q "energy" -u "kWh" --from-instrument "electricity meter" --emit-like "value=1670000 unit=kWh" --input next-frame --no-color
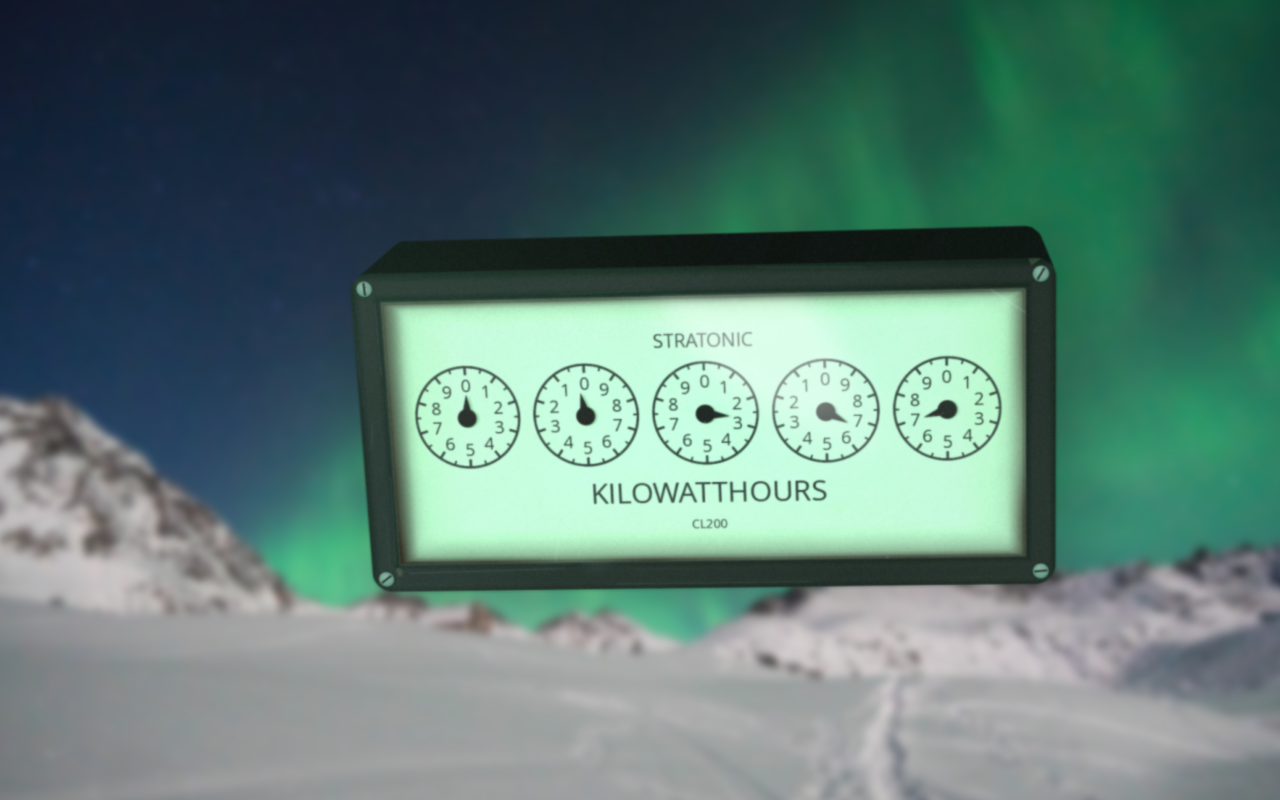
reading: value=267 unit=kWh
